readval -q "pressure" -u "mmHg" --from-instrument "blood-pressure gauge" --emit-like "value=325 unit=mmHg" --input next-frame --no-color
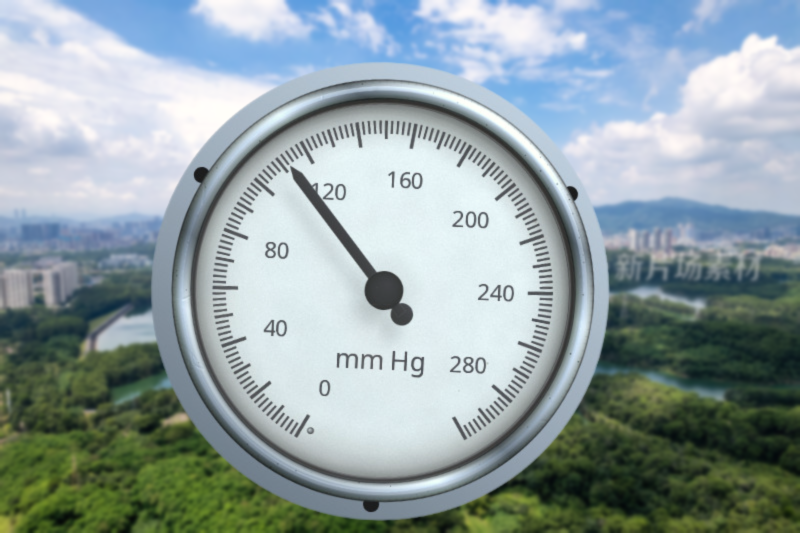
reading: value=112 unit=mmHg
